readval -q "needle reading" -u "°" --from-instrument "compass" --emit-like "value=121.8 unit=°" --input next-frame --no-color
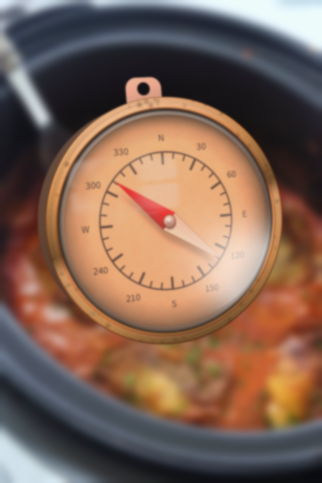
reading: value=310 unit=°
